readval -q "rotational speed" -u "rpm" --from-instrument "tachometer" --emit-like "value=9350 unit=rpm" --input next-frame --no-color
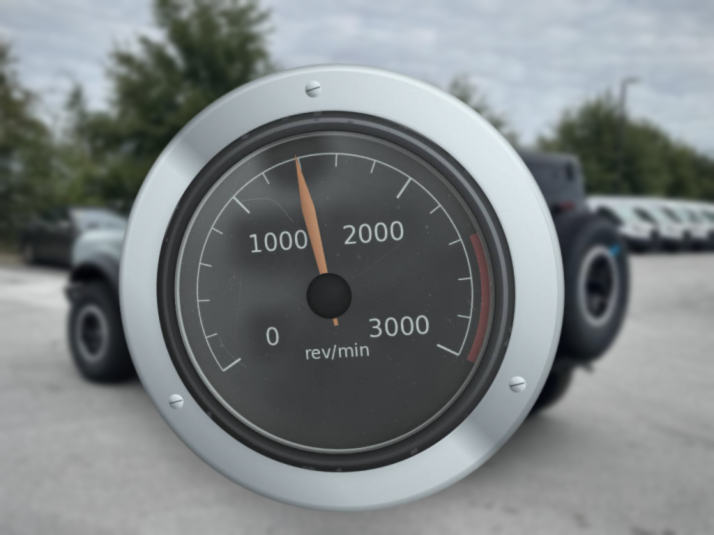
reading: value=1400 unit=rpm
